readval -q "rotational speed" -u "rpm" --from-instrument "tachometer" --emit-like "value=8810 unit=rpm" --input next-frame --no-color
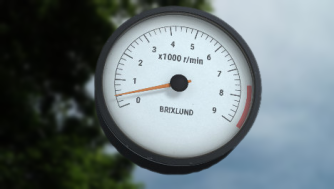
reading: value=400 unit=rpm
